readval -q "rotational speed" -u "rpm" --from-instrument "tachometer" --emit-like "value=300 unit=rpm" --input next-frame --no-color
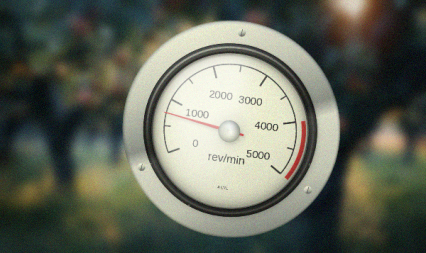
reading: value=750 unit=rpm
